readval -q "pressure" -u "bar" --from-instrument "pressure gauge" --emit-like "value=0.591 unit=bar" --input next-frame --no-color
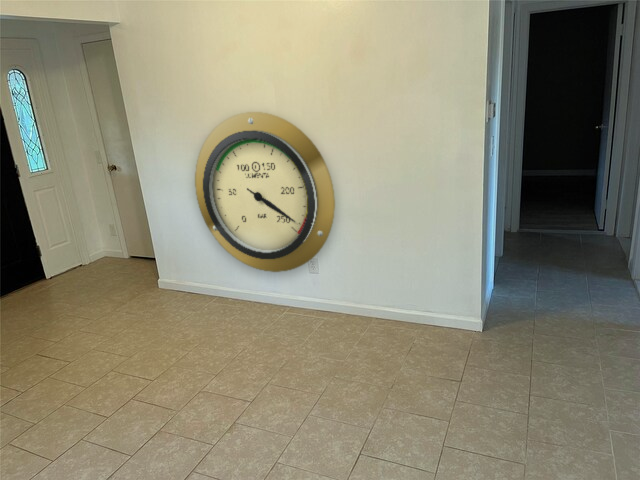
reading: value=240 unit=bar
